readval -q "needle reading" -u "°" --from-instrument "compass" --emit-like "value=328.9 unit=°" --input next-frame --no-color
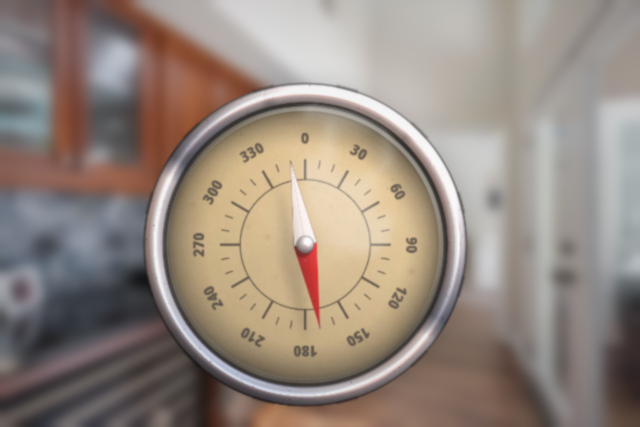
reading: value=170 unit=°
